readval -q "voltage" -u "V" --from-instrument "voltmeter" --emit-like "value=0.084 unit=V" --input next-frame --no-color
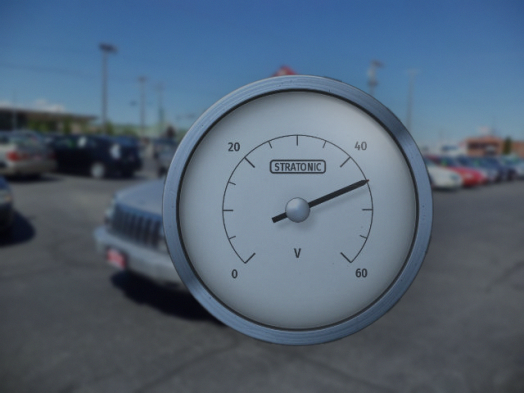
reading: value=45 unit=V
